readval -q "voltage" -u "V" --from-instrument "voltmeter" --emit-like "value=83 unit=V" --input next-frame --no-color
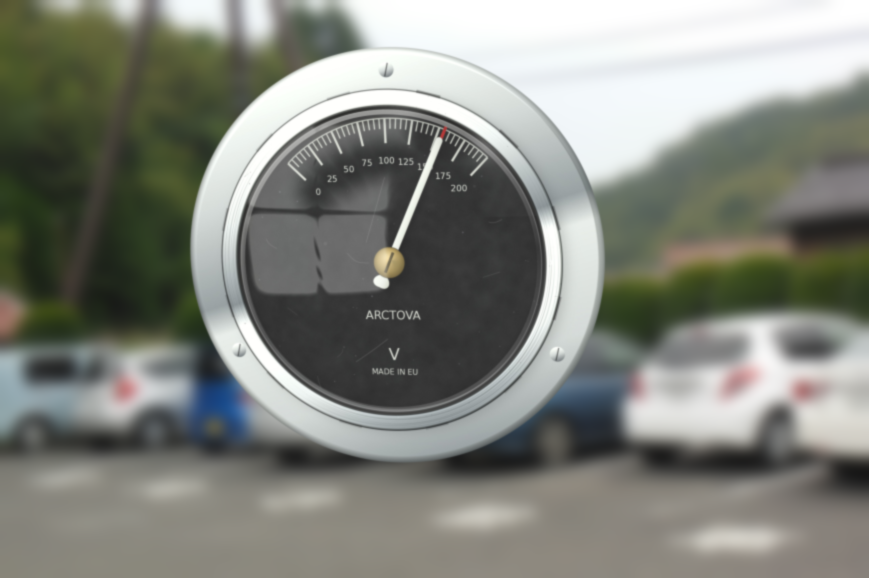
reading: value=155 unit=V
